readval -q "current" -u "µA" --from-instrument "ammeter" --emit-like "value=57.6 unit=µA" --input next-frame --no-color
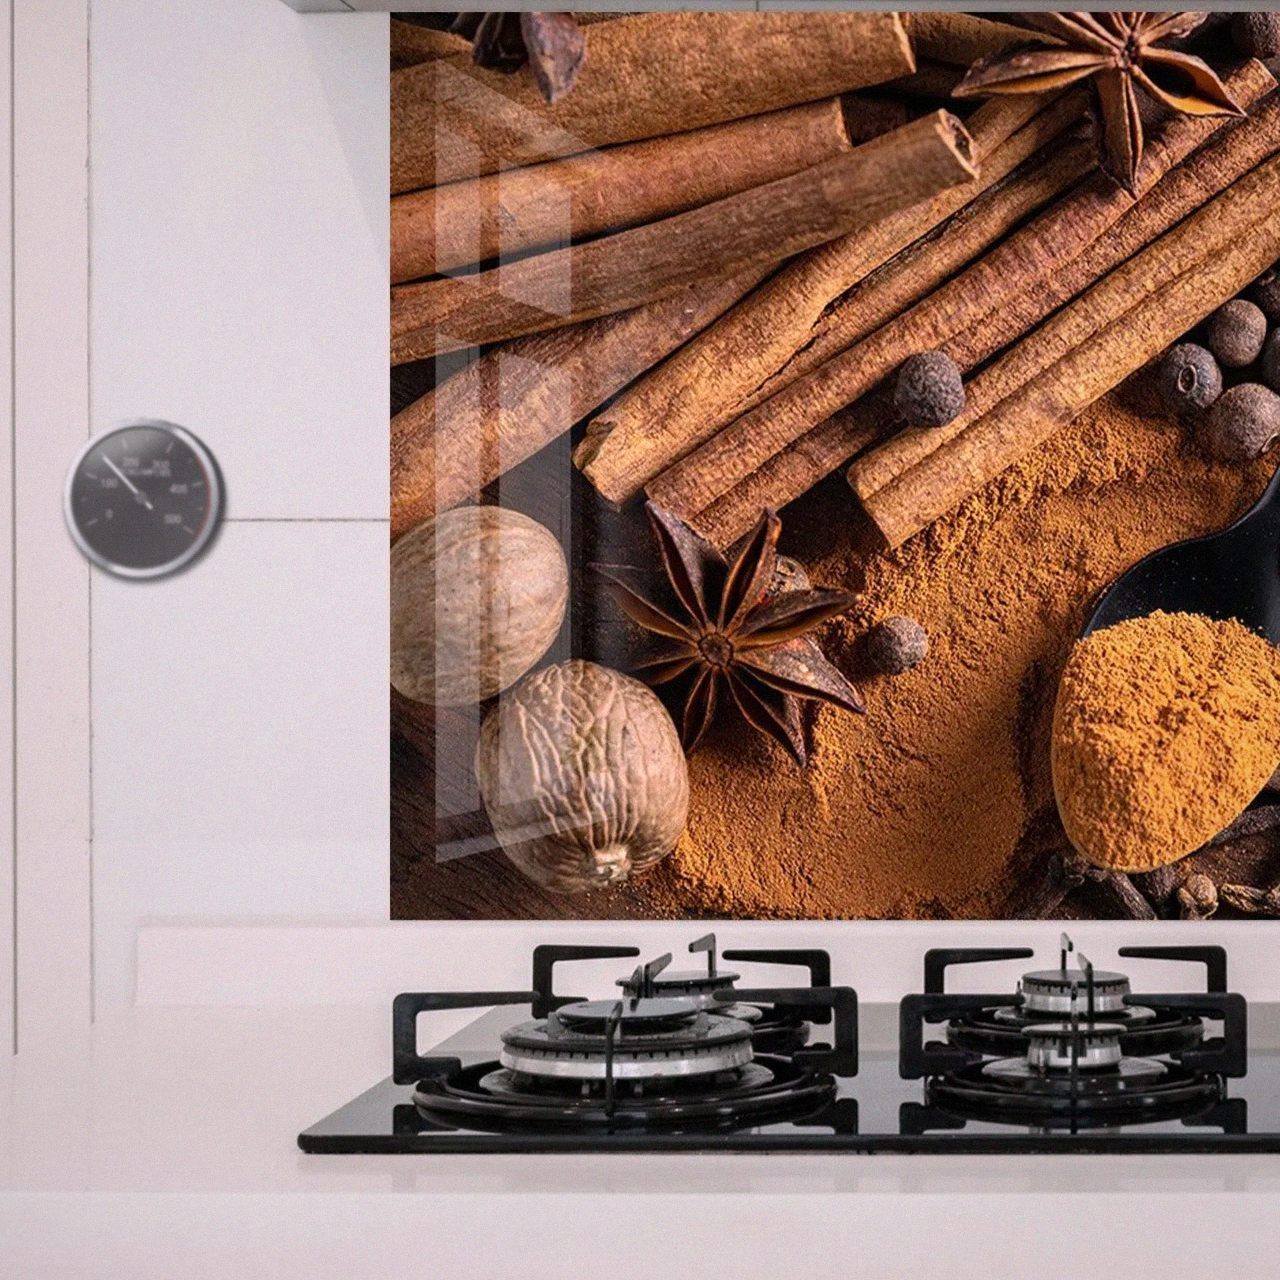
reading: value=150 unit=µA
